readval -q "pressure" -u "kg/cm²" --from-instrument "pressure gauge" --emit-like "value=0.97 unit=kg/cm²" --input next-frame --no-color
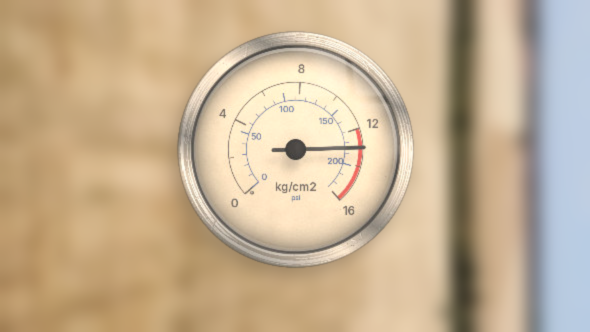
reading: value=13 unit=kg/cm²
